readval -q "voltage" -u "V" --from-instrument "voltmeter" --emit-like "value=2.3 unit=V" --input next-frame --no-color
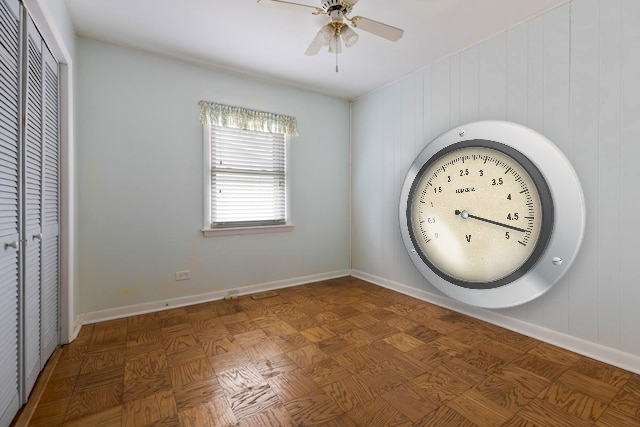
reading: value=4.75 unit=V
